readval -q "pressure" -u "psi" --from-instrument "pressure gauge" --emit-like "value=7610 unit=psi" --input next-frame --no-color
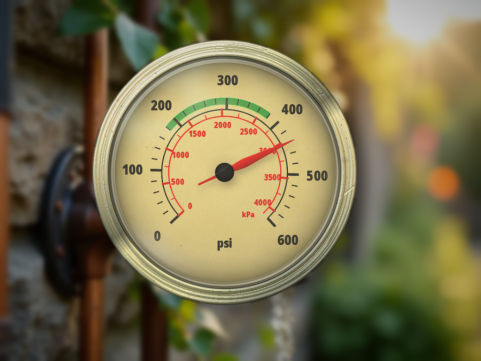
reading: value=440 unit=psi
